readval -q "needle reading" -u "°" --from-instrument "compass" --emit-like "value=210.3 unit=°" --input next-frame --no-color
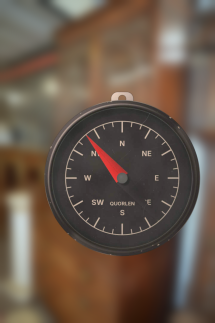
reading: value=320 unit=°
